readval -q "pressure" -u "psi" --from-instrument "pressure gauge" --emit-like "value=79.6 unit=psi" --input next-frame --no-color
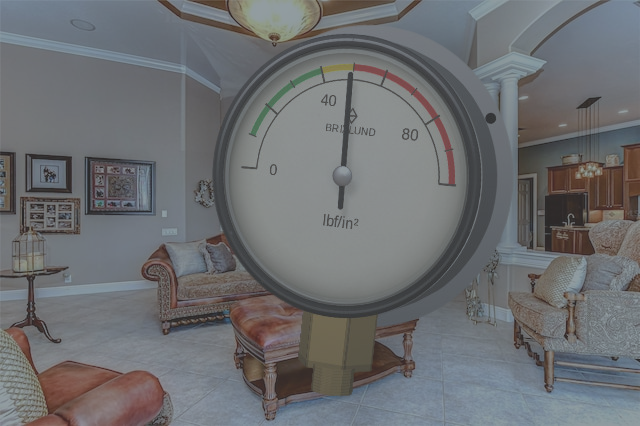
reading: value=50 unit=psi
